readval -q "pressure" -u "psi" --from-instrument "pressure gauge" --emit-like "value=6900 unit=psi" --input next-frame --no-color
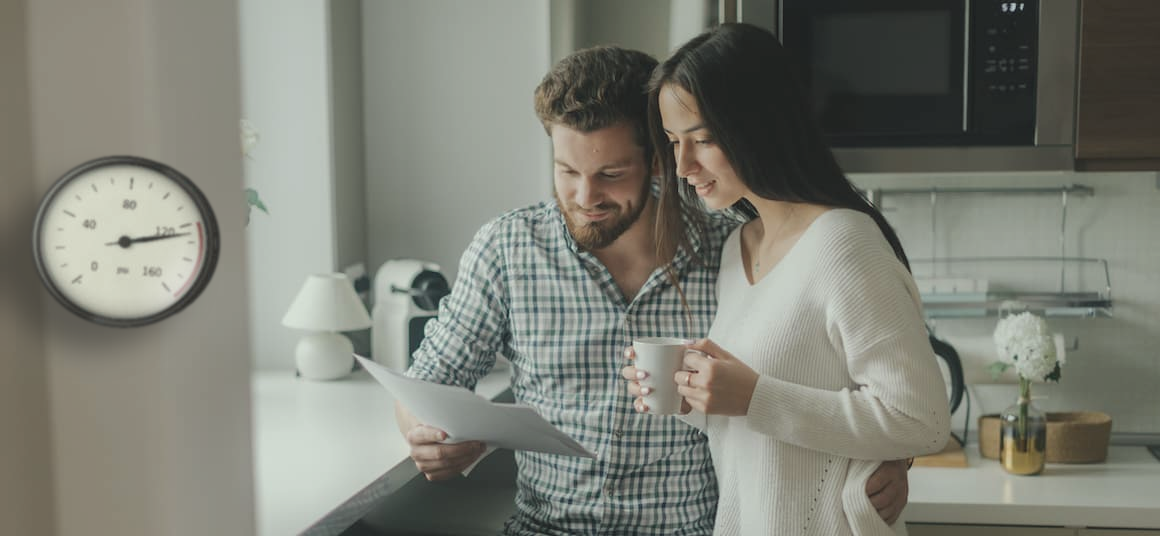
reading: value=125 unit=psi
